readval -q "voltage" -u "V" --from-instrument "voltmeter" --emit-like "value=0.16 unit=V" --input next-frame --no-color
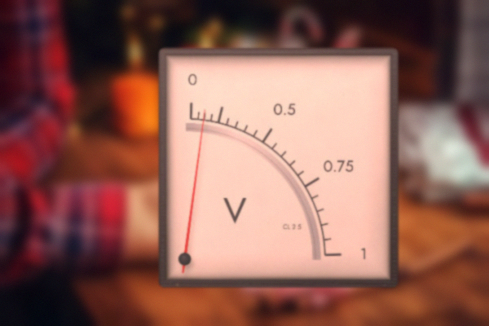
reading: value=0.15 unit=V
